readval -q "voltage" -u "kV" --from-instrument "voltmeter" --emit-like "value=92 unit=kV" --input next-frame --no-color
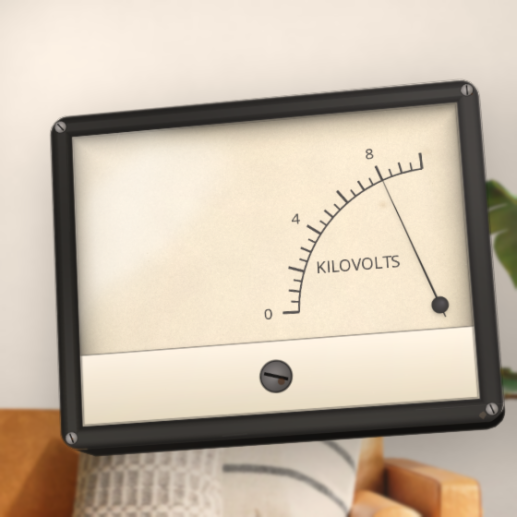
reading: value=8 unit=kV
